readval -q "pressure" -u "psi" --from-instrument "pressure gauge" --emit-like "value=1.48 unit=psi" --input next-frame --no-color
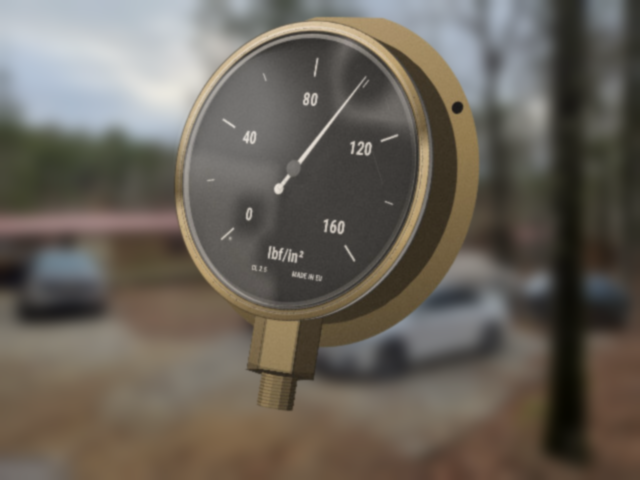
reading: value=100 unit=psi
